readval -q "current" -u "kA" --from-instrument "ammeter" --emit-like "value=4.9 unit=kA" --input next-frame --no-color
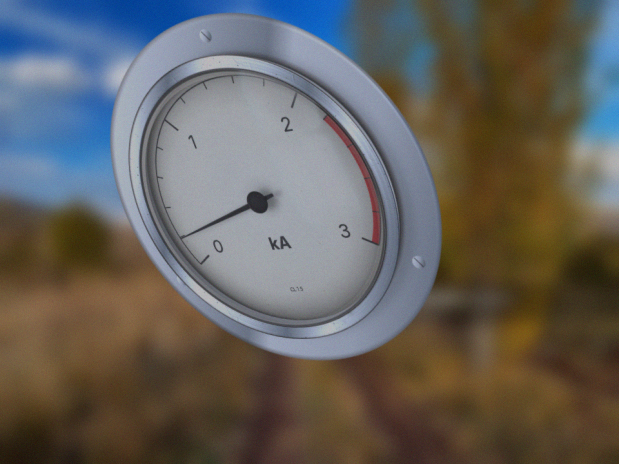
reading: value=0.2 unit=kA
